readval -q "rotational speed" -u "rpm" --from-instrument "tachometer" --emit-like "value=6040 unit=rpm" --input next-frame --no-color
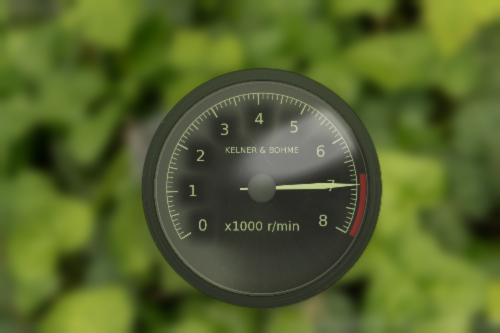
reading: value=7000 unit=rpm
